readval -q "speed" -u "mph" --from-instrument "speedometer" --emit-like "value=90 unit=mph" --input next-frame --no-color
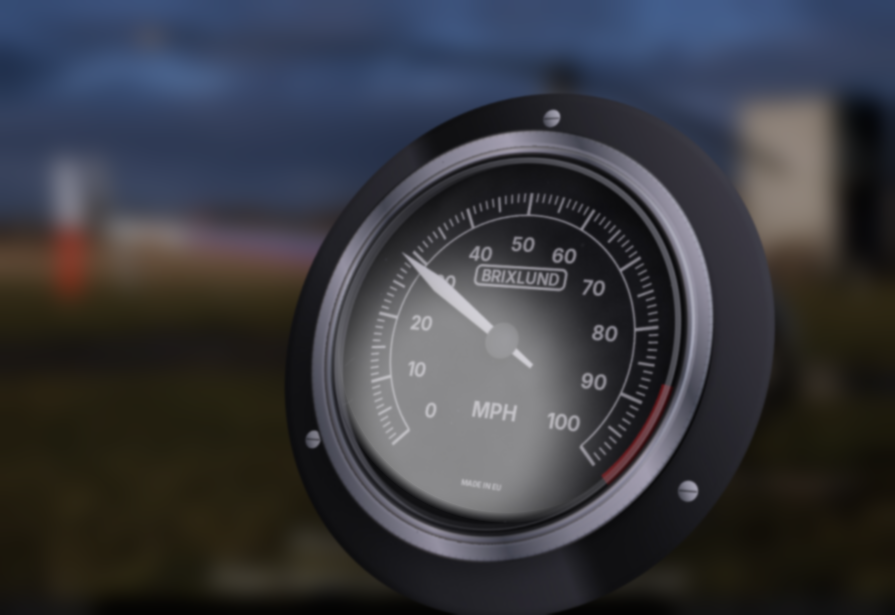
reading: value=29 unit=mph
